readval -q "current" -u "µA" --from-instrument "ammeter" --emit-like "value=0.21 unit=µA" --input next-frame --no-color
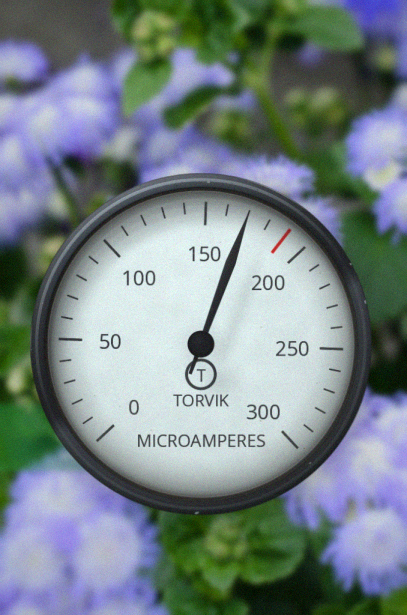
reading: value=170 unit=µA
